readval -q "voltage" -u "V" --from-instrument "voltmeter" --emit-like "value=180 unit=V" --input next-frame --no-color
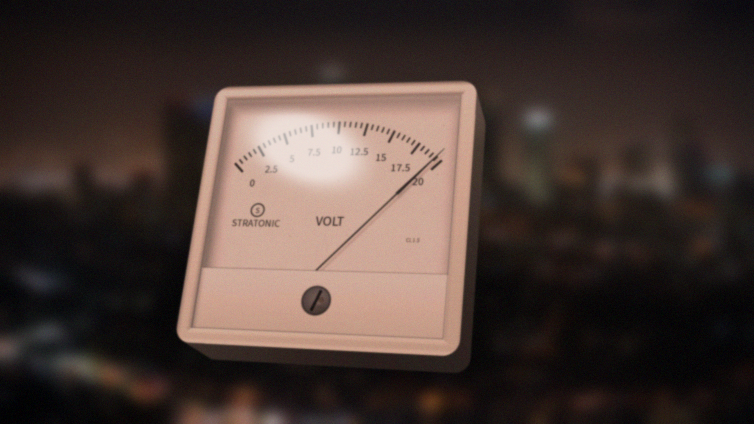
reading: value=19.5 unit=V
